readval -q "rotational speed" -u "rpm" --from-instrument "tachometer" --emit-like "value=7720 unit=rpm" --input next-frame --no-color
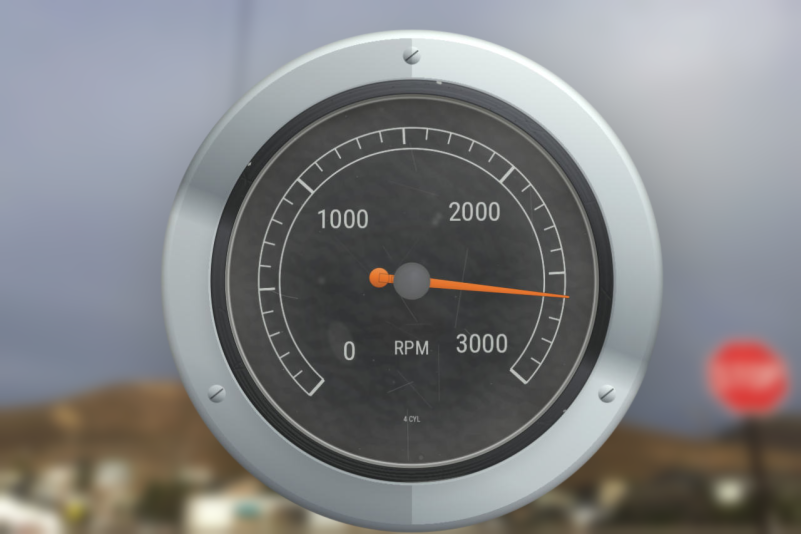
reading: value=2600 unit=rpm
